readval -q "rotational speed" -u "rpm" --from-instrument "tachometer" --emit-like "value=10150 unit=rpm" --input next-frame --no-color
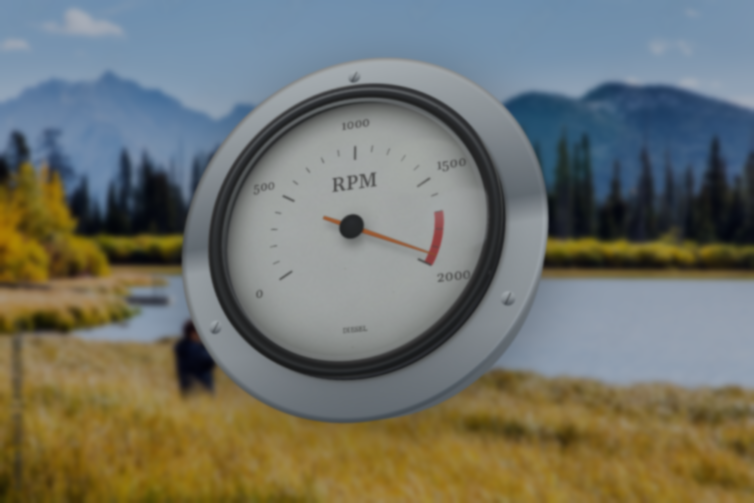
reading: value=1950 unit=rpm
